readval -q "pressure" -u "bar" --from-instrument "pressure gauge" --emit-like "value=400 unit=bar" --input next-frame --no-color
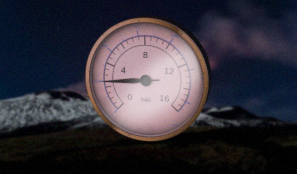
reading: value=2.5 unit=bar
